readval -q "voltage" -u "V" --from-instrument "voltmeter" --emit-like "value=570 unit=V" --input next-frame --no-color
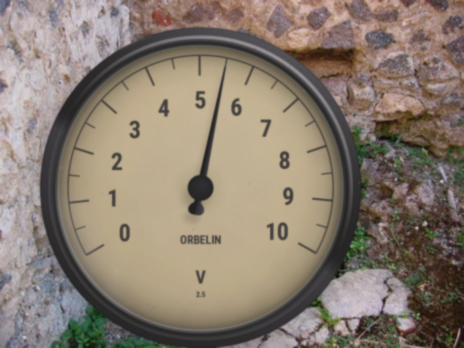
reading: value=5.5 unit=V
